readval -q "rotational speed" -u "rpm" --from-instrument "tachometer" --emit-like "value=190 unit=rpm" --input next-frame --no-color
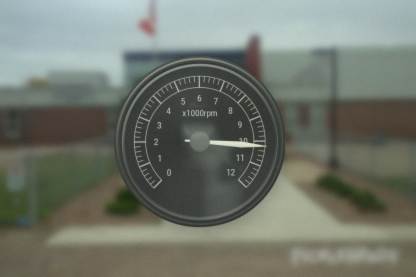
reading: value=10200 unit=rpm
